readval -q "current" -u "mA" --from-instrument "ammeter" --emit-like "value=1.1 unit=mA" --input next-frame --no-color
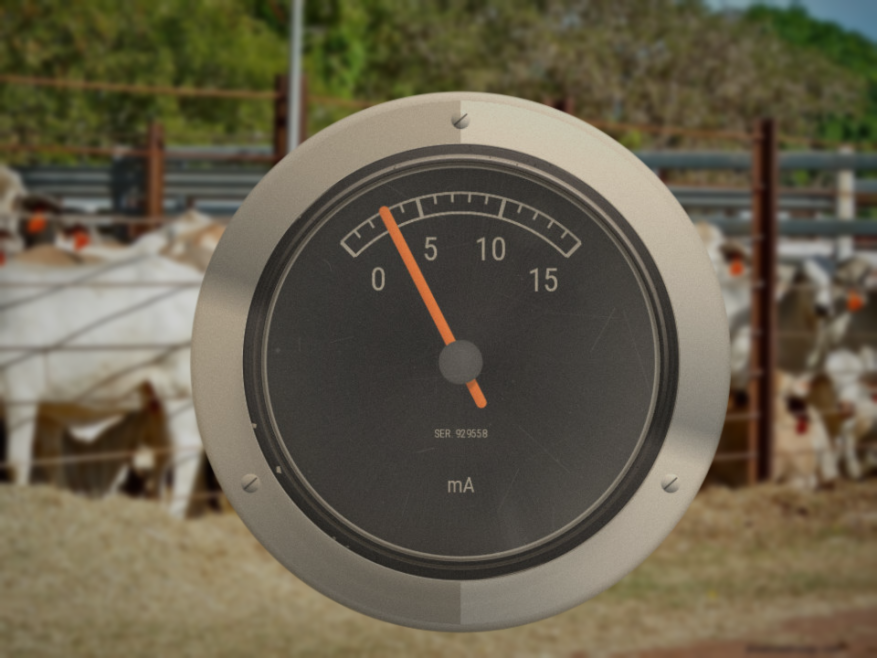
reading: value=3 unit=mA
